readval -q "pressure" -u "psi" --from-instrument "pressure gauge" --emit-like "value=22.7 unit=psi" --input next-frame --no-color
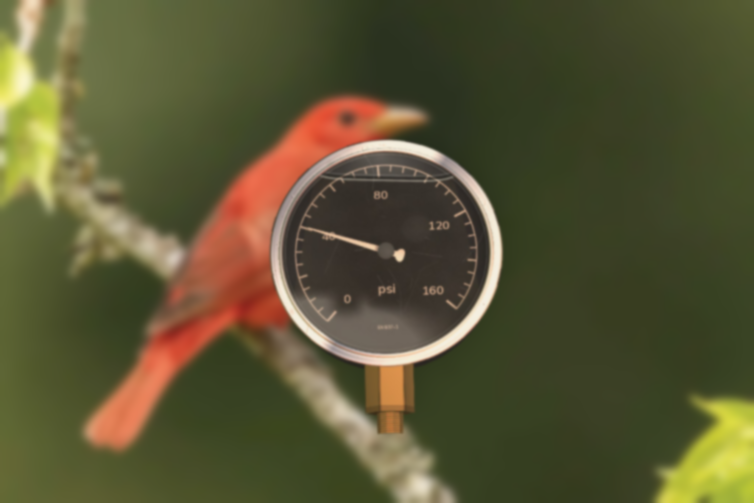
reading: value=40 unit=psi
